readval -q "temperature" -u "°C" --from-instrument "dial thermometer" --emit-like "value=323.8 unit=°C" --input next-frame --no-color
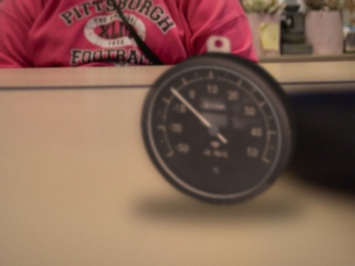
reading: value=-5 unit=°C
